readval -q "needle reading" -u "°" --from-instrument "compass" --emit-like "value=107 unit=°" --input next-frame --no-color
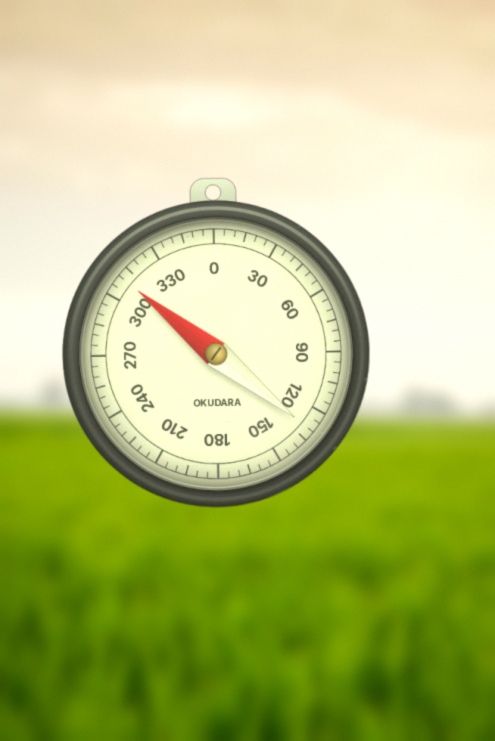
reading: value=310 unit=°
